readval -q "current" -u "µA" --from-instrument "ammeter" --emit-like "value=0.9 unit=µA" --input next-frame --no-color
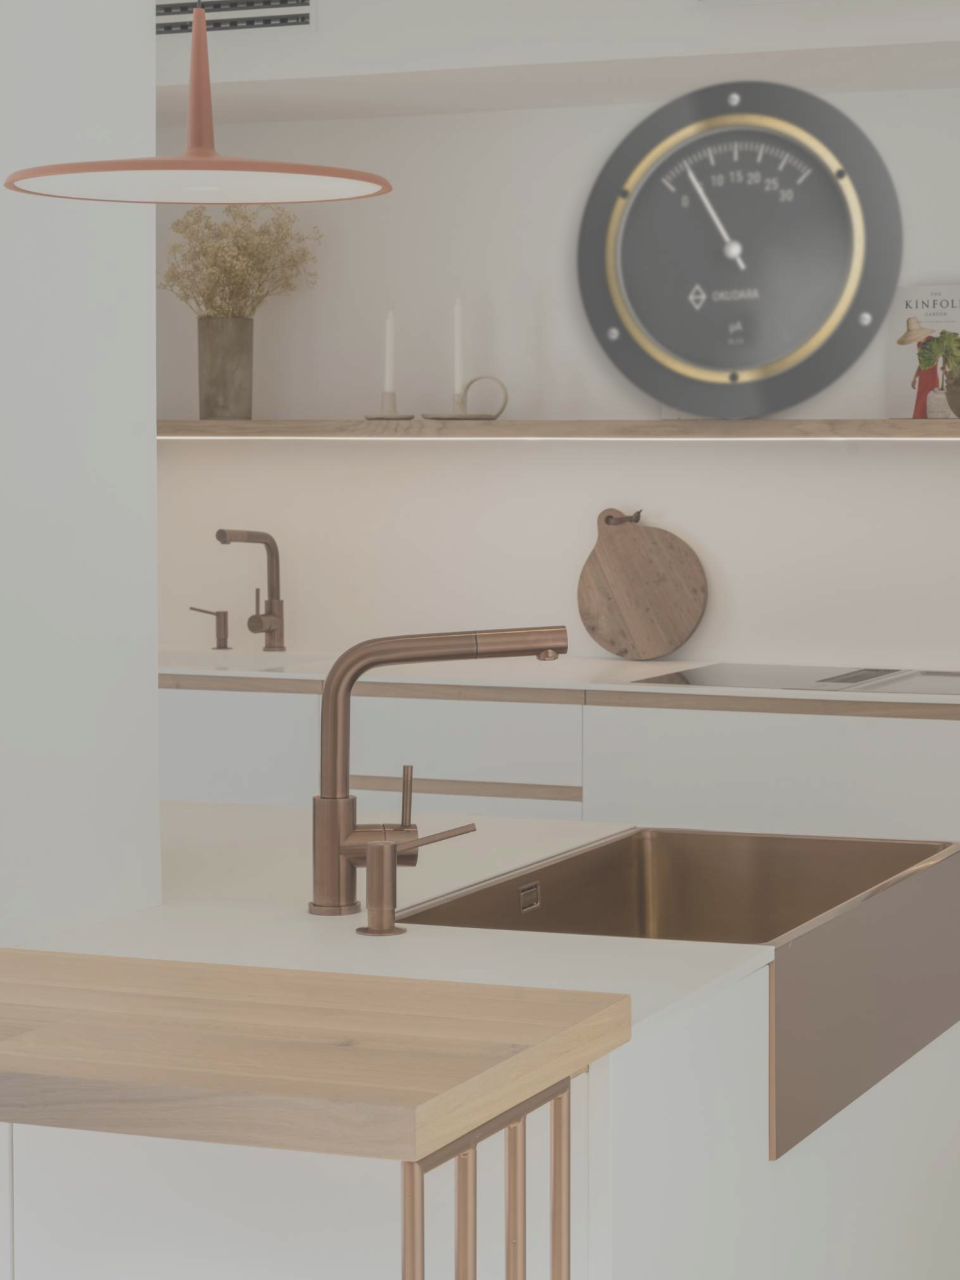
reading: value=5 unit=µA
